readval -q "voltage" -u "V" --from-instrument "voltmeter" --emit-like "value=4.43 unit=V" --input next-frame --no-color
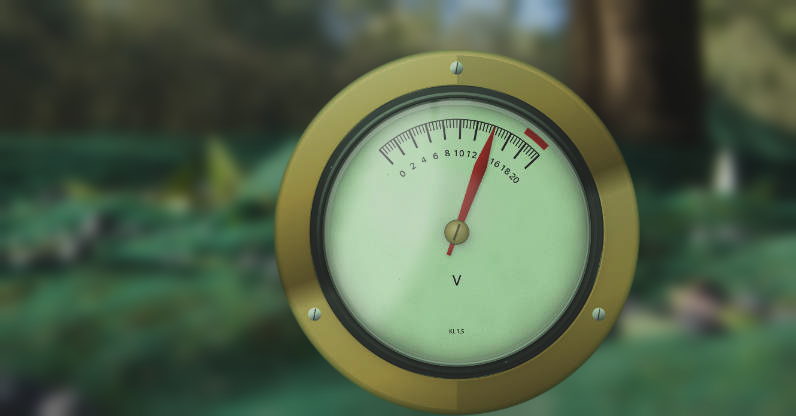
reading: value=14 unit=V
